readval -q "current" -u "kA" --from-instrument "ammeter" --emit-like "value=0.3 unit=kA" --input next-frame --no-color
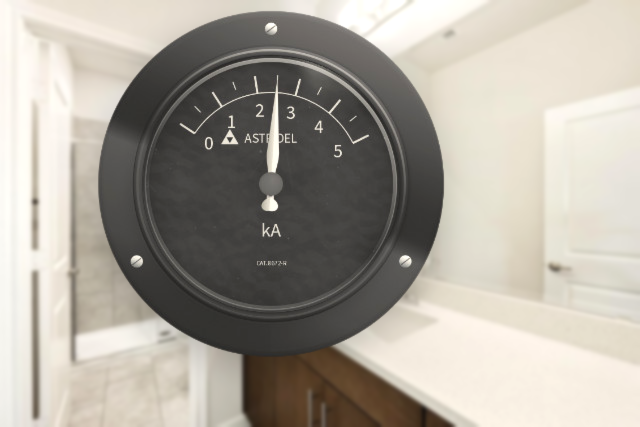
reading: value=2.5 unit=kA
